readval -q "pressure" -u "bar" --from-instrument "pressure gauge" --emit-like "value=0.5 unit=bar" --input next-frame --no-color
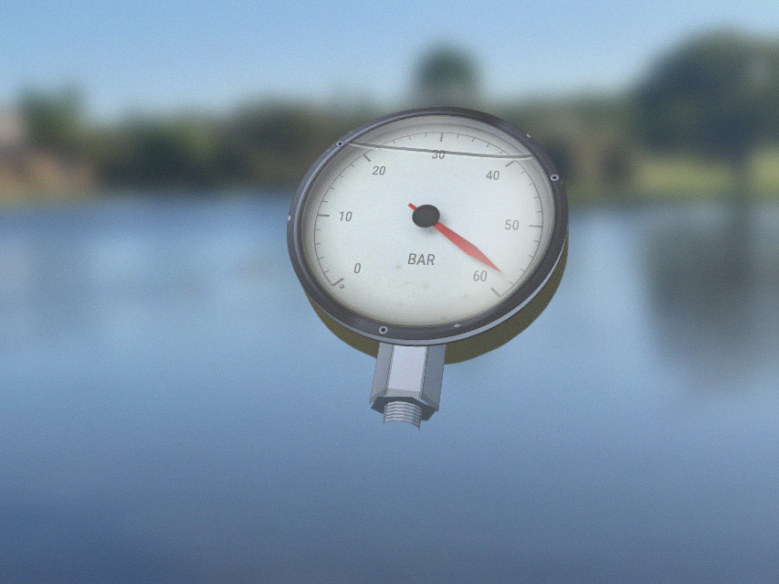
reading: value=58 unit=bar
